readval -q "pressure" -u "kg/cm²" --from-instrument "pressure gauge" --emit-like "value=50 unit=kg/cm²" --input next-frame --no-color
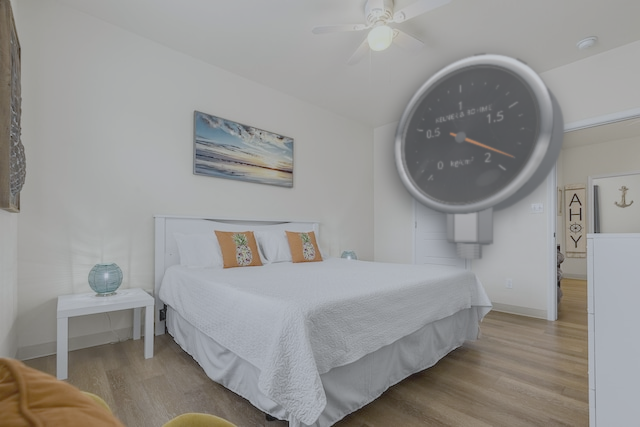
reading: value=1.9 unit=kg/cm²
